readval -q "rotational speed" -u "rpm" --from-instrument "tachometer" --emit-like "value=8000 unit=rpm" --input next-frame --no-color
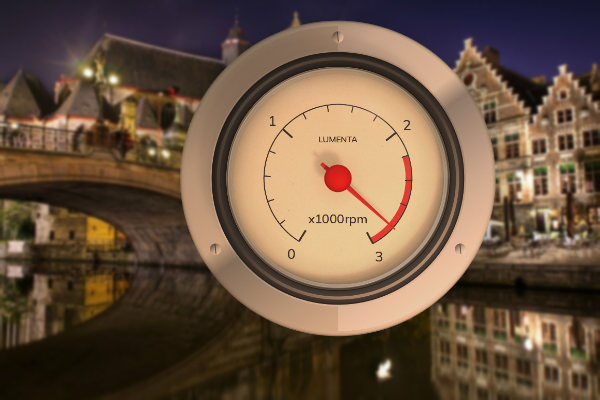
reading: value=2800 unit=rpm
